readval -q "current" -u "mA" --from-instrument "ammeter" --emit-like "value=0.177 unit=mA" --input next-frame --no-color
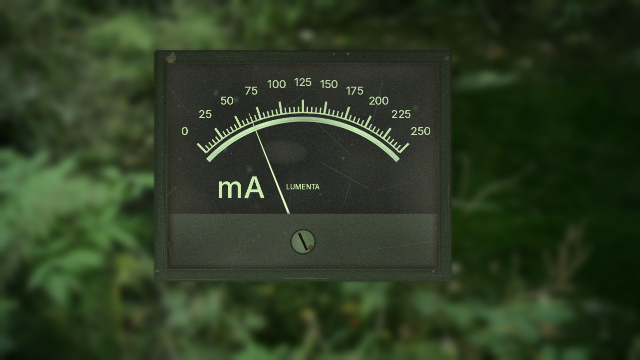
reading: value=65 unit=mA
